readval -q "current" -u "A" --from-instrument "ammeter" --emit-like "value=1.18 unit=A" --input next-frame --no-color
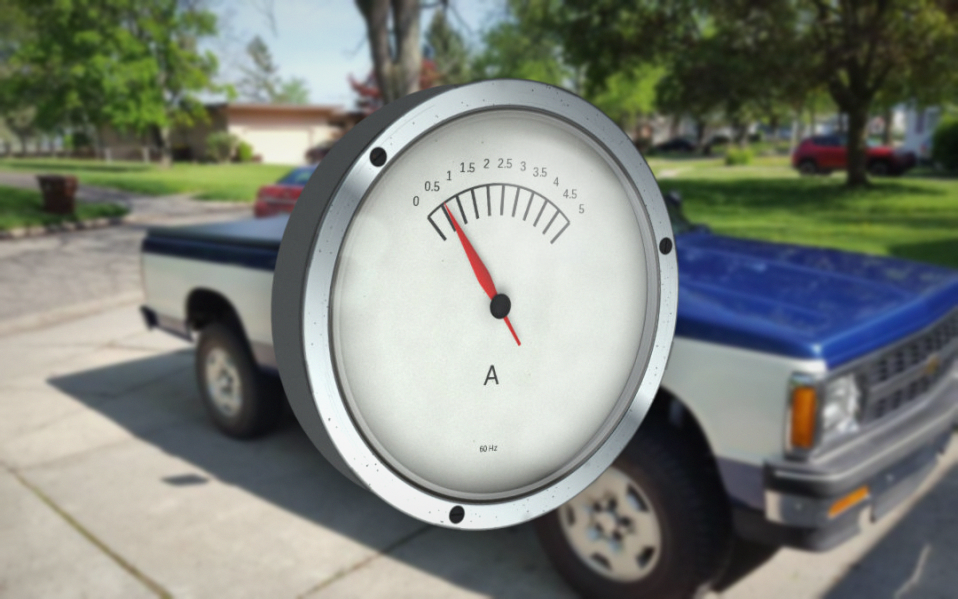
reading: value=0.5 unit=A
